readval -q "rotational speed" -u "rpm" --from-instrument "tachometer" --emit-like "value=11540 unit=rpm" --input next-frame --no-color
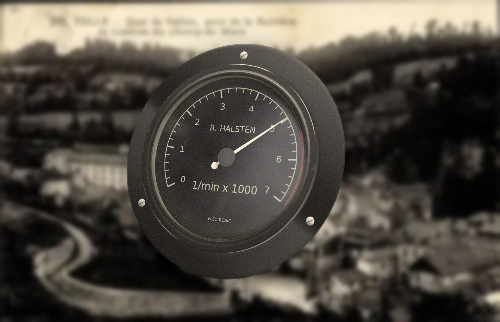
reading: value=5000 unit=rpm
